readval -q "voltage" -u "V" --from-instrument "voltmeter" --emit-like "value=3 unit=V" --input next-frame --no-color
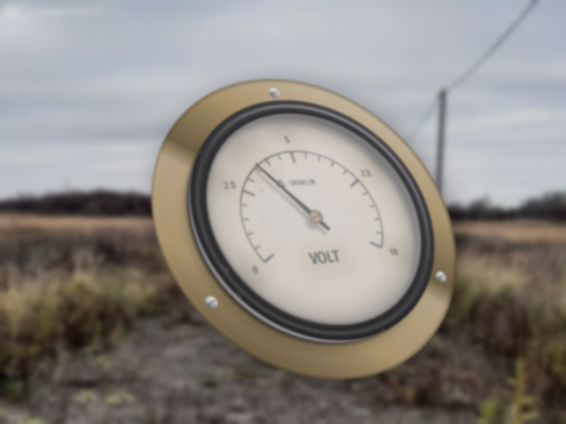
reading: value=3.5 unit=V
